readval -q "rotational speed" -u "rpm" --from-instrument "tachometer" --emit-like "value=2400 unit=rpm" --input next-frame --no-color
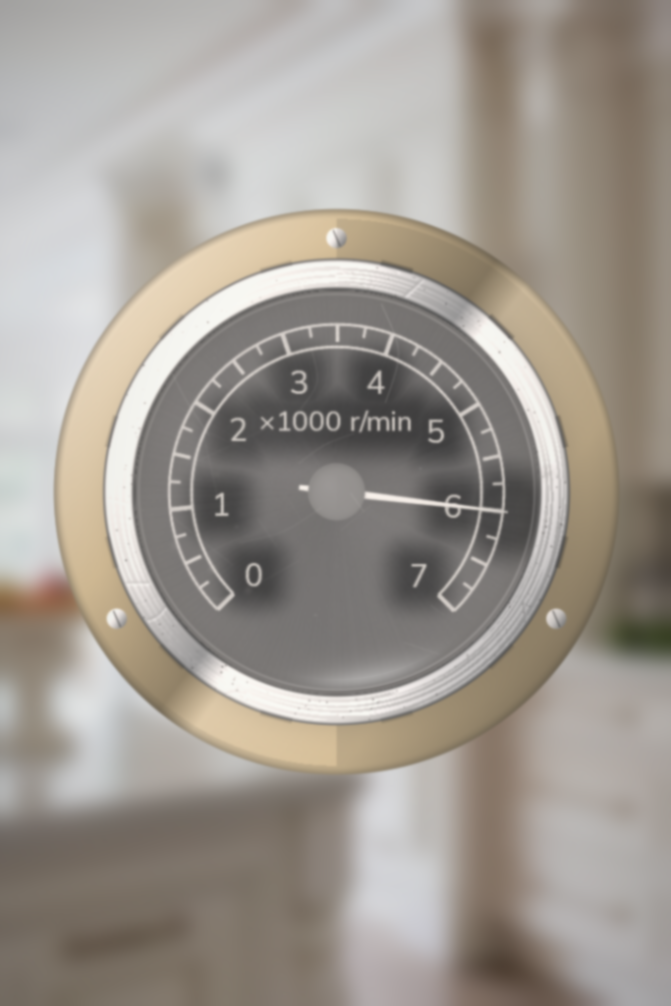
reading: value=6000 unit=rpm
